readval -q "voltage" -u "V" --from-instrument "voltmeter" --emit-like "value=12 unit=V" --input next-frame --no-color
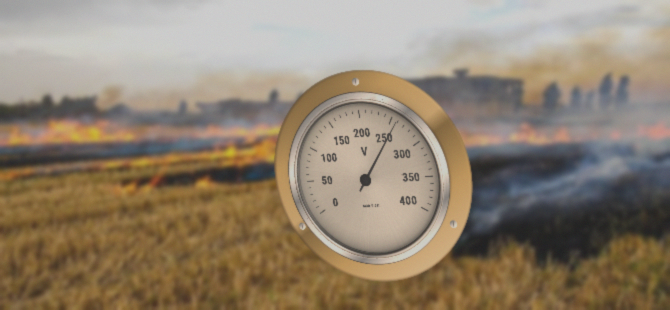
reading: value=260 unit=V
